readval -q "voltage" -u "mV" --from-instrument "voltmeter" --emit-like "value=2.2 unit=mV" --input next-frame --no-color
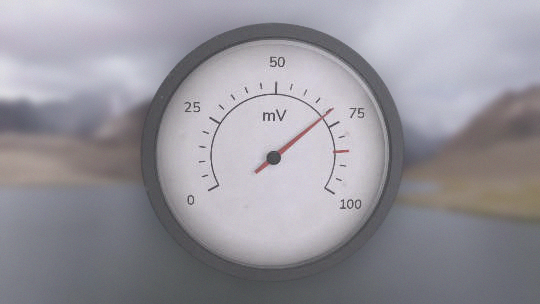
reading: value=70 unit=mV
